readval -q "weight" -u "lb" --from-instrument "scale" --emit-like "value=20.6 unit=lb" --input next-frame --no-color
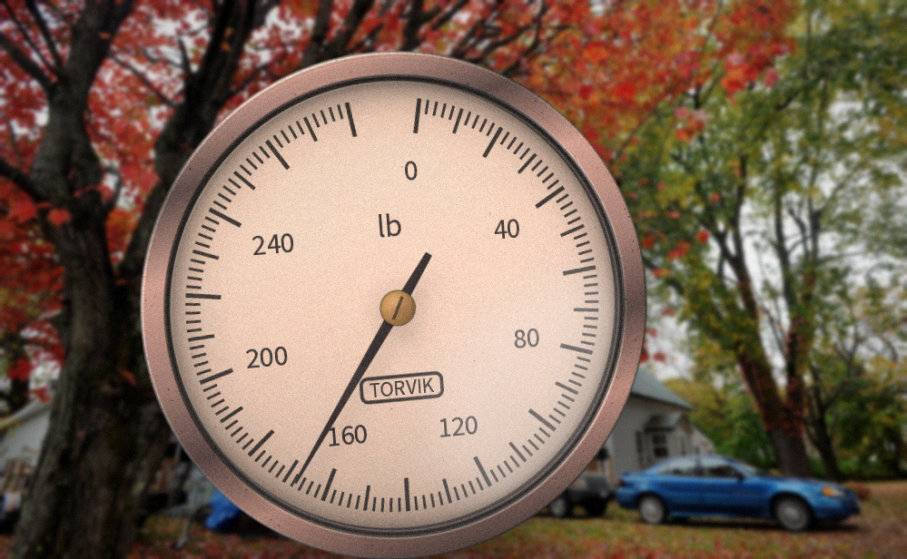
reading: value=168 unit=lb
